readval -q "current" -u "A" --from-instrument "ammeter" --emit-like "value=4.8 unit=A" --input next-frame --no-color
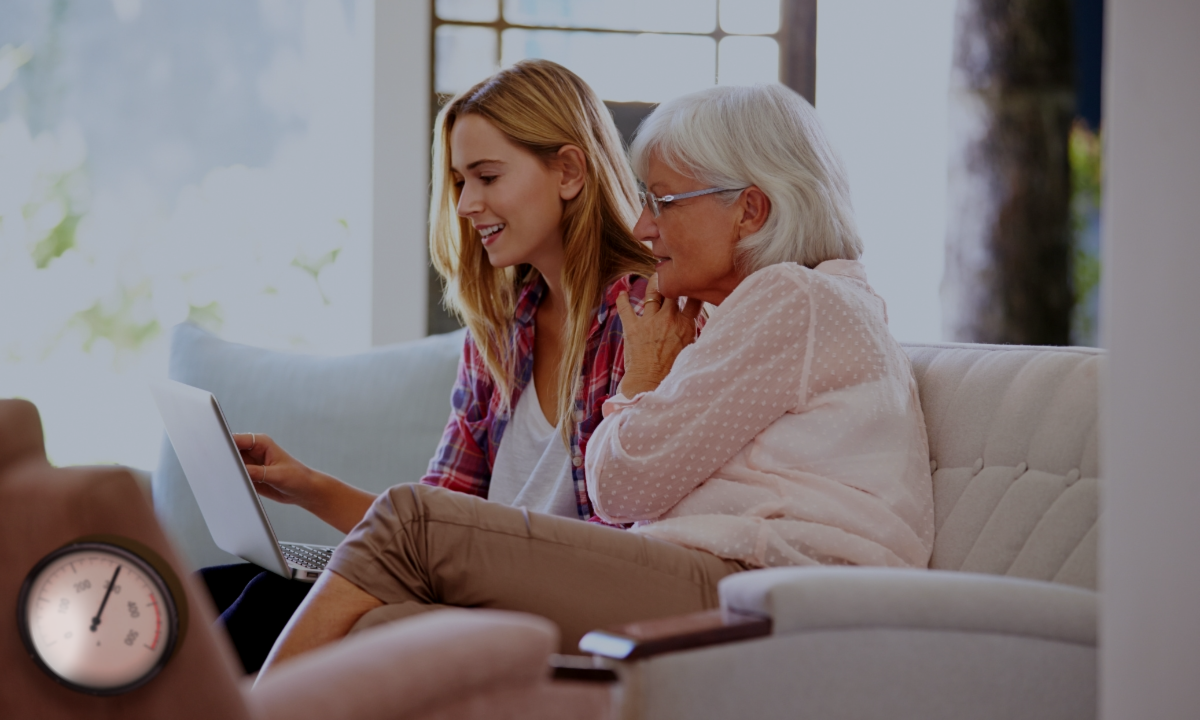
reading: value=300 unit=A
